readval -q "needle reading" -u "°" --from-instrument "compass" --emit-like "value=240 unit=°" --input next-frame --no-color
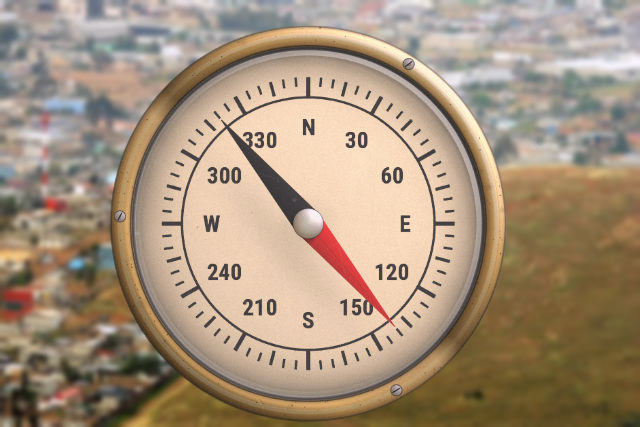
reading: value=140 unit=°
